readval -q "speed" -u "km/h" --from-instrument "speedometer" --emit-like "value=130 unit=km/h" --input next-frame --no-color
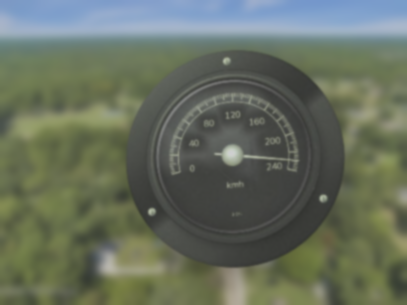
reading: value=230 unit=km/h
